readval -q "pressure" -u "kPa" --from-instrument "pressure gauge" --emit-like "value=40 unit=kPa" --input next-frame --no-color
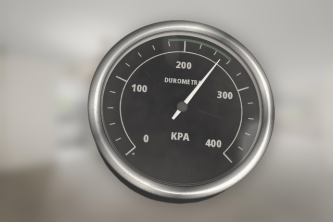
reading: value=250 unit=kPa
